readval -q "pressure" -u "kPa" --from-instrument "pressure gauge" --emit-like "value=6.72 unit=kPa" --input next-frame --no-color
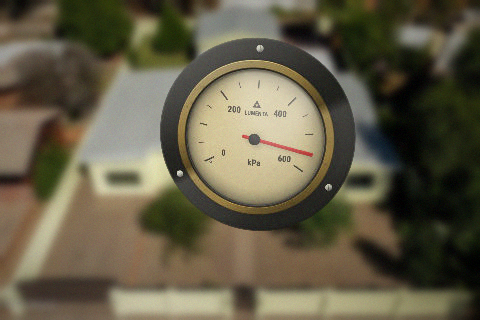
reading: value=550 unit=kPa
